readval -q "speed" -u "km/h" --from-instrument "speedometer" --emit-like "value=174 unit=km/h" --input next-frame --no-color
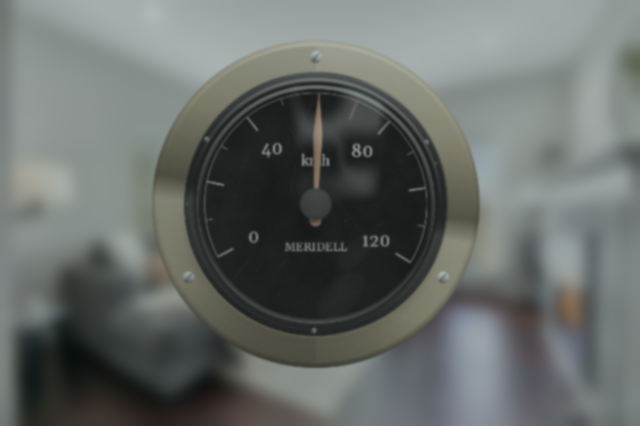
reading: value=60 unit=km/h
